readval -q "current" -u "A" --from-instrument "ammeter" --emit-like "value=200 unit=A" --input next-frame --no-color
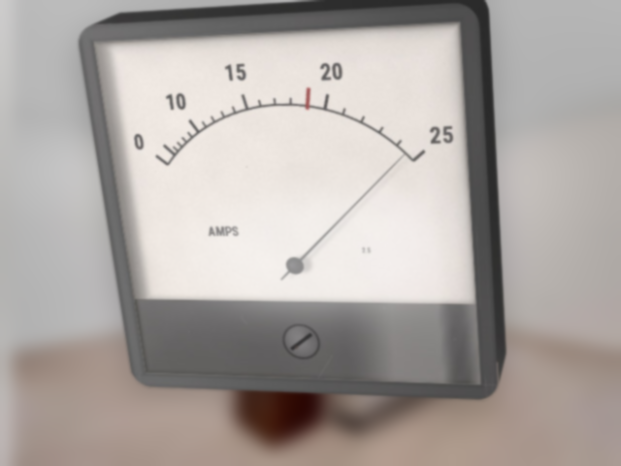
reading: value=24.5 unit=A
